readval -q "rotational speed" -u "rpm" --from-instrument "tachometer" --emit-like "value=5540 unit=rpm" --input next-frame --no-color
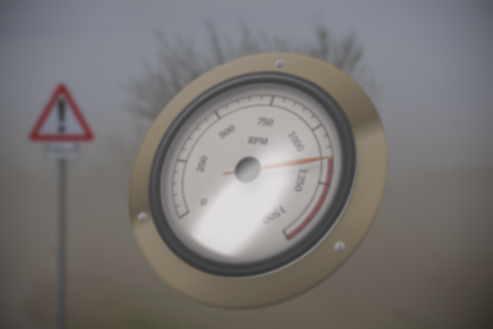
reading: value=1150 unit=rpm
